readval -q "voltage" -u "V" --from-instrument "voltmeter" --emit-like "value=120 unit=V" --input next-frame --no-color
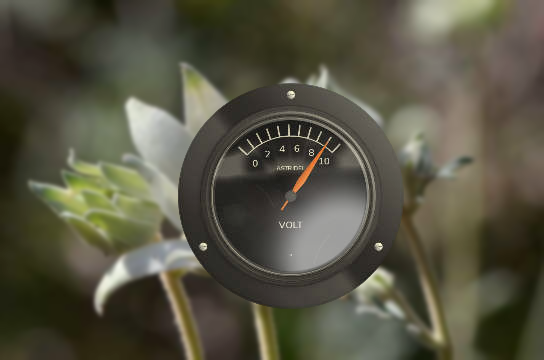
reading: value=9 unit=V
